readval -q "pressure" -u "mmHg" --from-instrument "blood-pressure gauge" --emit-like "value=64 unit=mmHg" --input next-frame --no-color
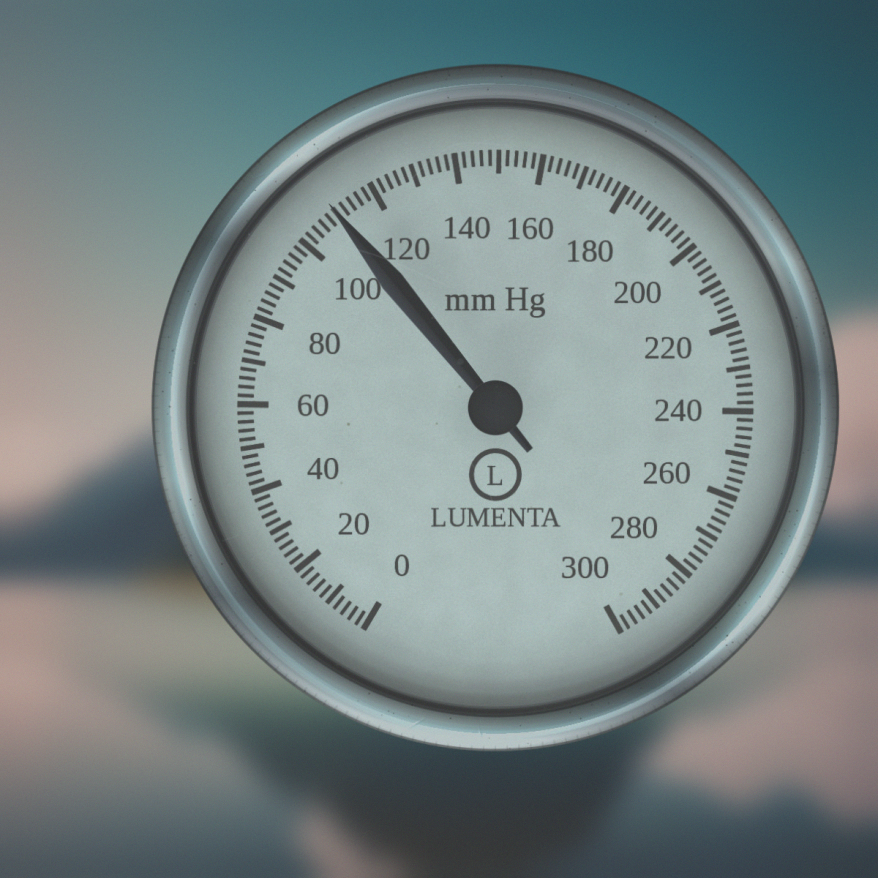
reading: value=110 unit=mmHg
